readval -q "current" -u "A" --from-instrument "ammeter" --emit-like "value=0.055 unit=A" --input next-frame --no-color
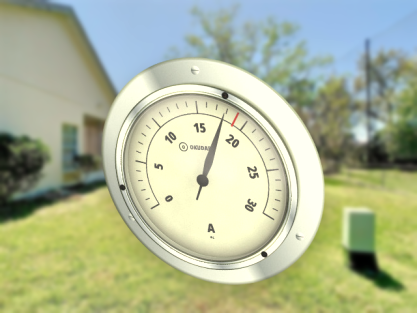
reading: value=18 unit=A
